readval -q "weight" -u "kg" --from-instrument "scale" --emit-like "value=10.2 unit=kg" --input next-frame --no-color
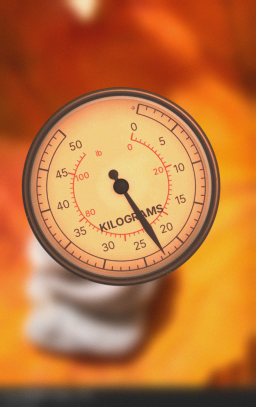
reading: value=22.5 unit=kg
